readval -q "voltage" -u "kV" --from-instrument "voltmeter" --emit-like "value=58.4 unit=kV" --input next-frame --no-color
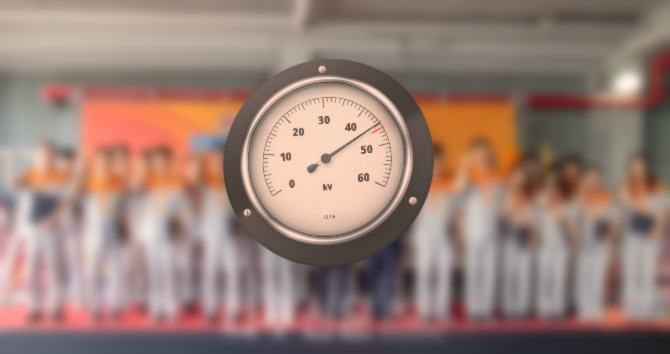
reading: value=45 unit=kV
